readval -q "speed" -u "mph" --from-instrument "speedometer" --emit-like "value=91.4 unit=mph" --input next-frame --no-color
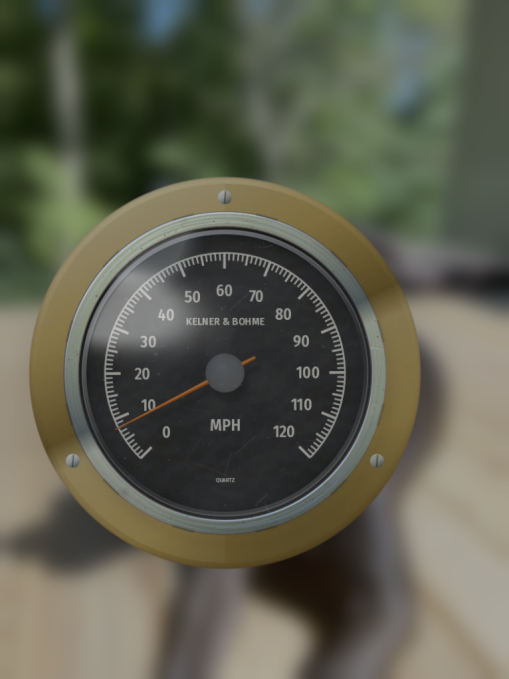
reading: value=8 unit=mph
